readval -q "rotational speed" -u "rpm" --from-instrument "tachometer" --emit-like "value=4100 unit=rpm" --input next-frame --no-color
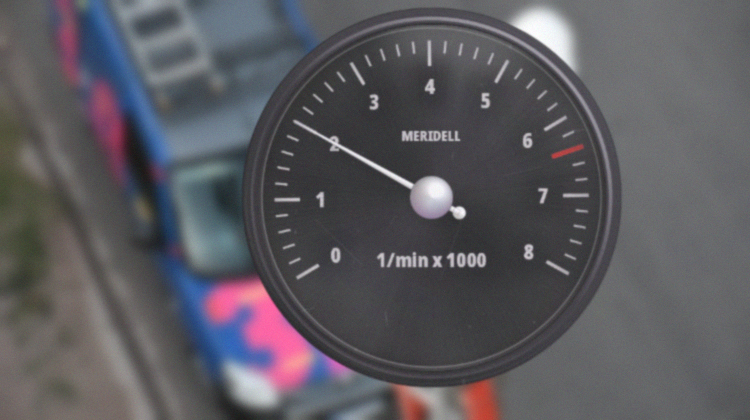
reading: value=2000 unit=rpm
